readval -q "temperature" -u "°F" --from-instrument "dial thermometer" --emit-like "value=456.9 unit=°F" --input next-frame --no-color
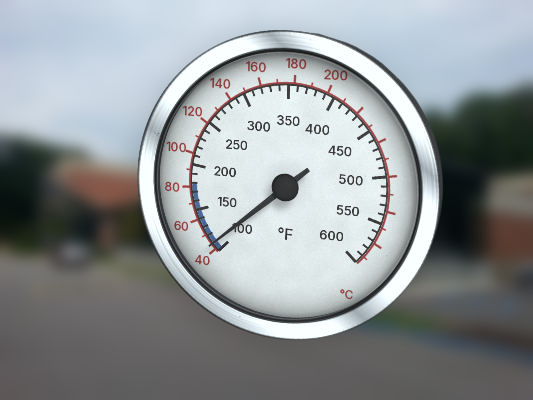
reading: value=110 unit=°F
